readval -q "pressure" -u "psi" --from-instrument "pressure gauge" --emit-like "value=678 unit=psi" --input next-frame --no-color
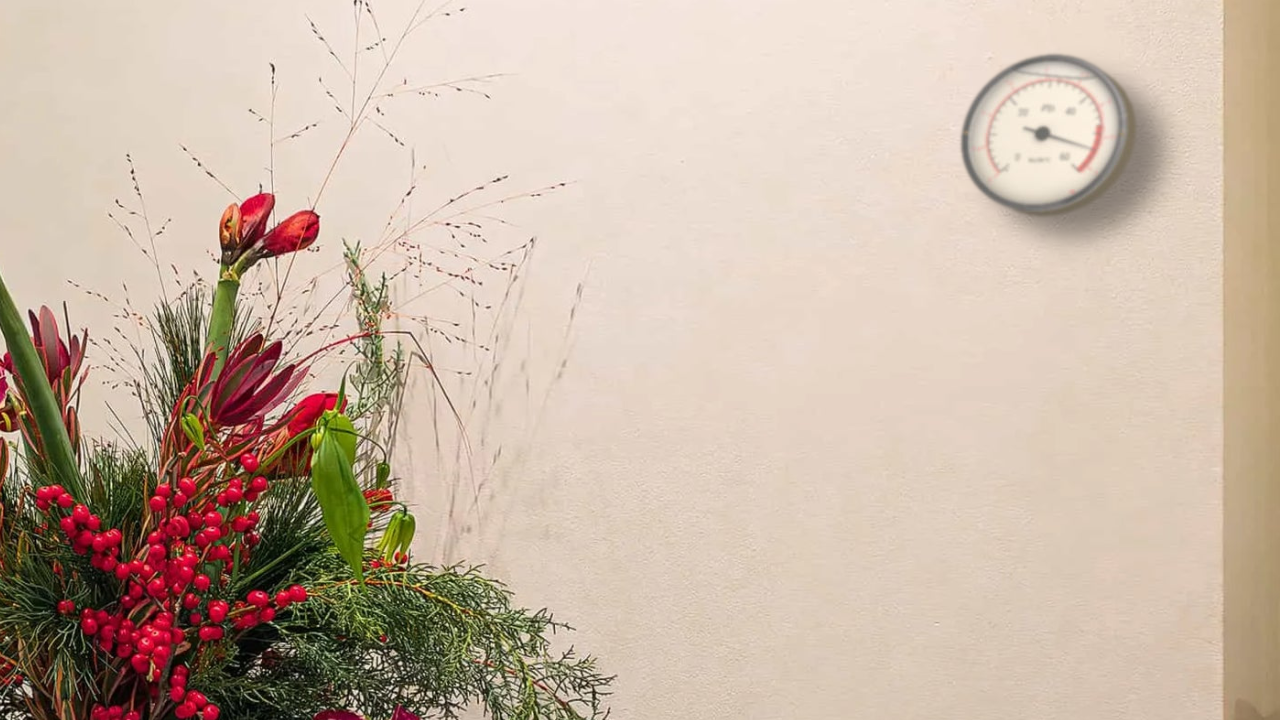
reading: value=54 unit=psi
